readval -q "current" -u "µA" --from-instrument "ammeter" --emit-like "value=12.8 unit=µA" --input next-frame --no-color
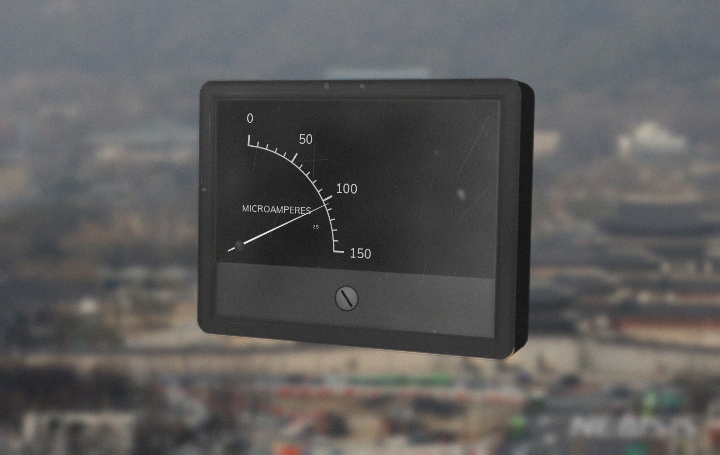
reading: value=105 unit=µA
